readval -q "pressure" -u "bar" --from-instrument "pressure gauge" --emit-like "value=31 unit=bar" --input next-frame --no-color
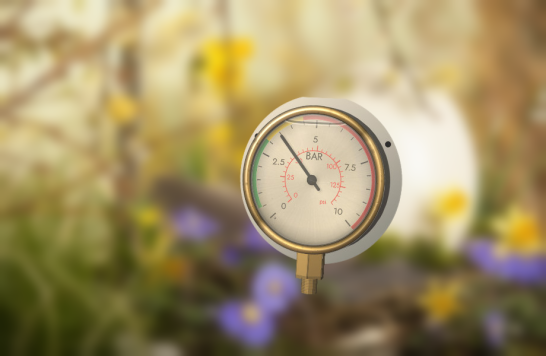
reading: value=3.5 unit=bar
